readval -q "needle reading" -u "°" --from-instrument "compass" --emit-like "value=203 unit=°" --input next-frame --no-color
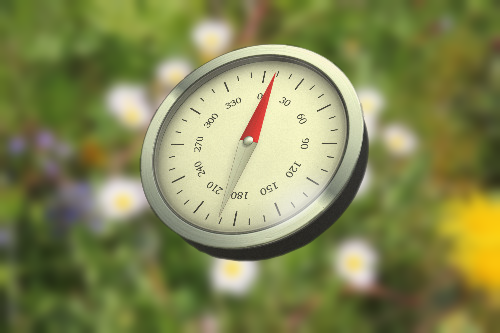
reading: value=10 unit=°
